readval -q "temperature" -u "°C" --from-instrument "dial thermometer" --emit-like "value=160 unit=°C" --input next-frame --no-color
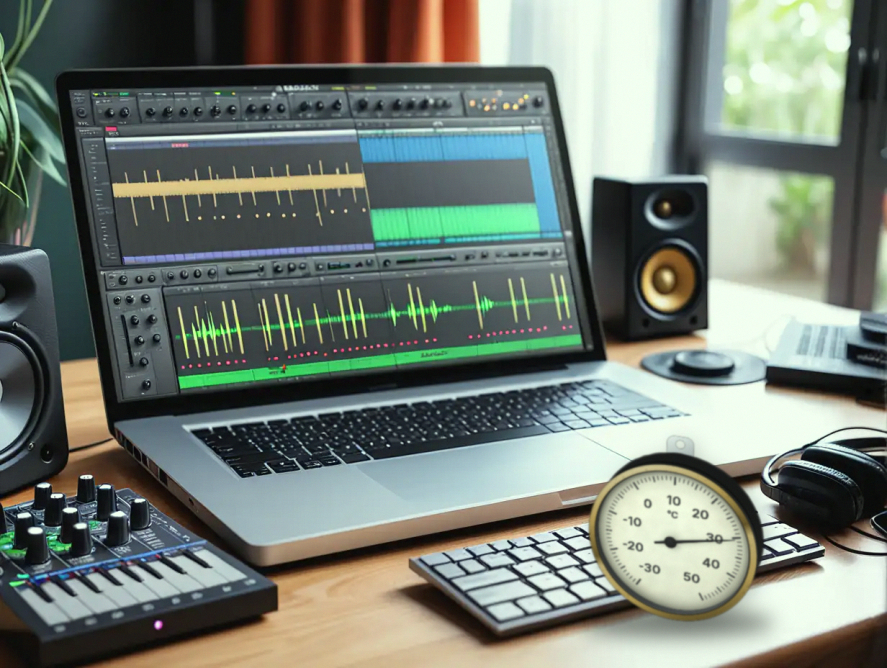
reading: value=30 unit=°C
